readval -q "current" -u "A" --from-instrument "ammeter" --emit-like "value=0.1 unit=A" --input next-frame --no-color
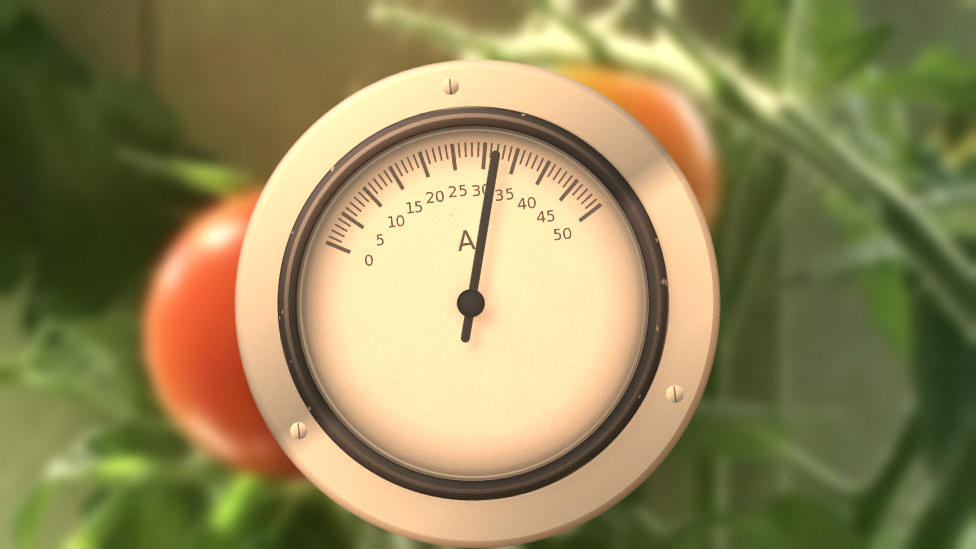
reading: value=32 unit=A
